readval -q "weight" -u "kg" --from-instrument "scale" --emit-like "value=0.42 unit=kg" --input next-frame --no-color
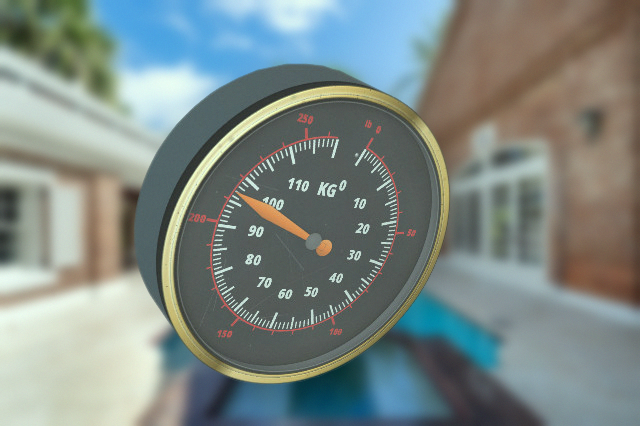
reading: value=97 unit=kg
